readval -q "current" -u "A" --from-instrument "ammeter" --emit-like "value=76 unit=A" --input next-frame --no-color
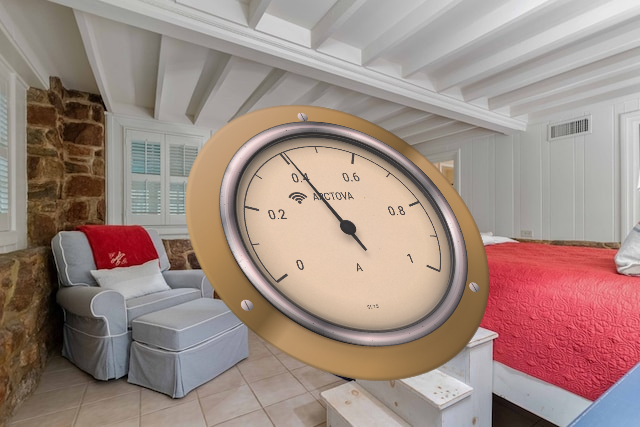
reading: value=0.4 unit=A
